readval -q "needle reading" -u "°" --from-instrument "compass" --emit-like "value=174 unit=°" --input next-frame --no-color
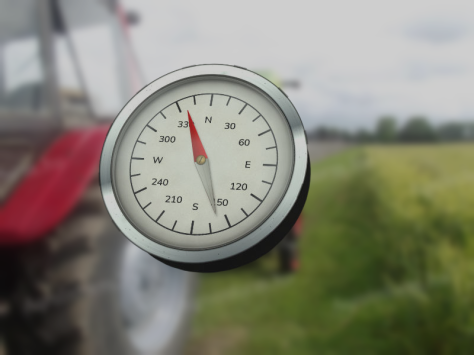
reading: value=337.5 unit=°
